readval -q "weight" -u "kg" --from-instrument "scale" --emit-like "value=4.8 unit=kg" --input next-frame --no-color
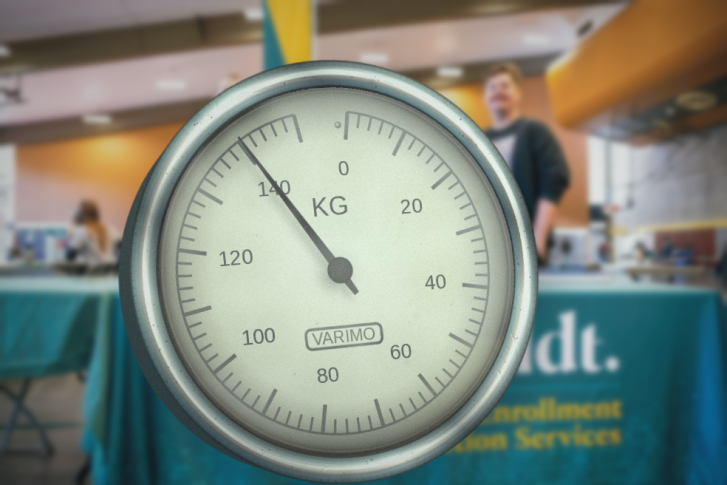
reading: value=140 unit=kg
